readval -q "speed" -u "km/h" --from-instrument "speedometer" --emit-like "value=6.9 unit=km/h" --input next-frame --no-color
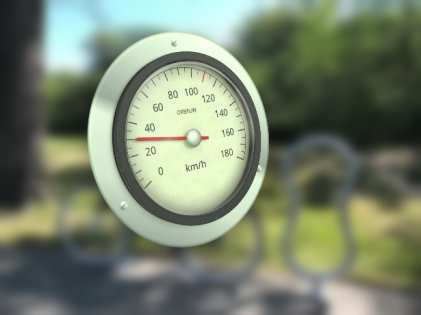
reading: value=30 unit=km/h
